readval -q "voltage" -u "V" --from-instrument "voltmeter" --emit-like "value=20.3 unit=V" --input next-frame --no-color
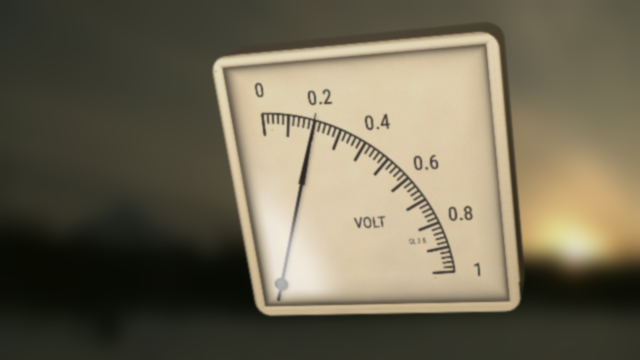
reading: value=0.2 unit=V
